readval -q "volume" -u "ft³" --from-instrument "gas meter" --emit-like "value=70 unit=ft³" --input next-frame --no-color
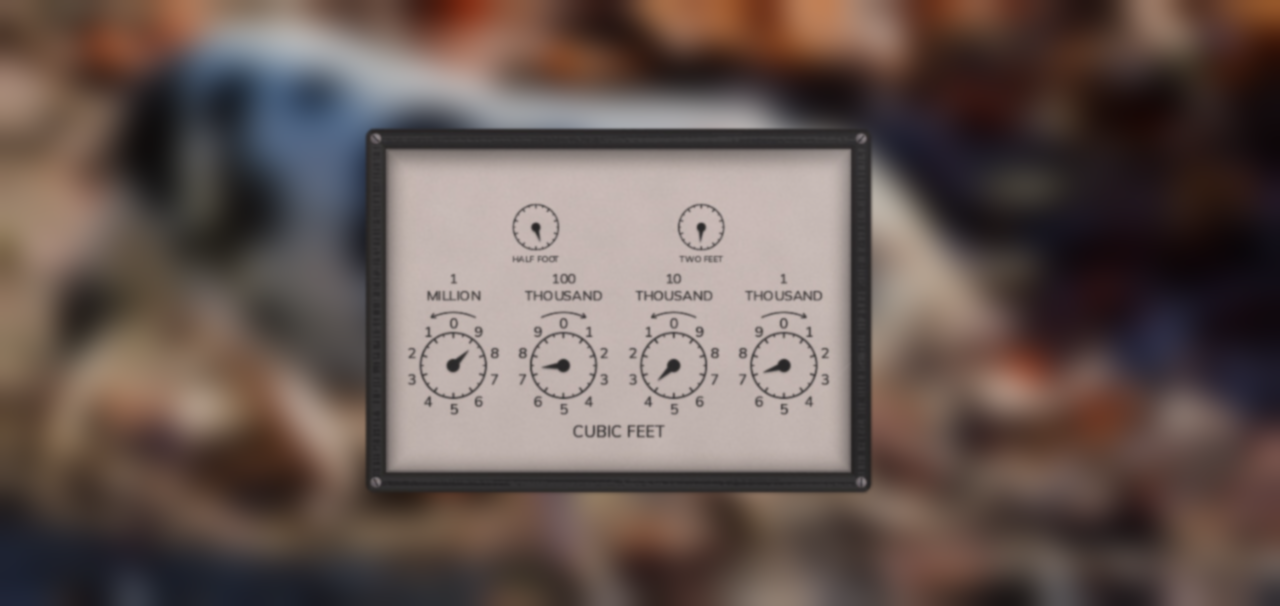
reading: value=873700 unit=ft³
